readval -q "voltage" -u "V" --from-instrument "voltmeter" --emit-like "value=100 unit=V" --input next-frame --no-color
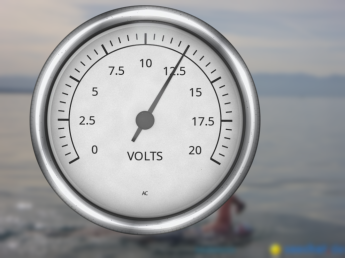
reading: value=12.5 unit=V
